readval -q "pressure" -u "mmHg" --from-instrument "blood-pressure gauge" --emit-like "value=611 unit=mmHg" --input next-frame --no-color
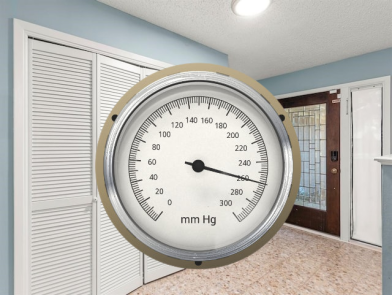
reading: value=260 unit=mmHg
